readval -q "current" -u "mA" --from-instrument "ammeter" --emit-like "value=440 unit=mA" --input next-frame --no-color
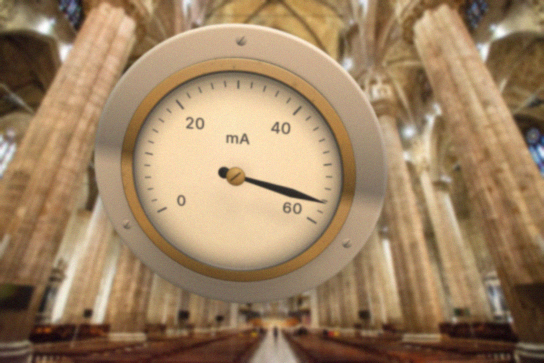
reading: value=56 unit=mA
